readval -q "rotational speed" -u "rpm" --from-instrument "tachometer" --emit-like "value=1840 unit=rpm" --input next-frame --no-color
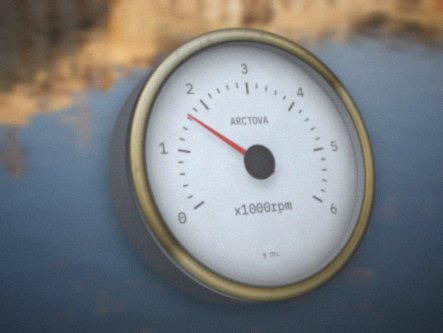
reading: value=1600 unit=rpm
